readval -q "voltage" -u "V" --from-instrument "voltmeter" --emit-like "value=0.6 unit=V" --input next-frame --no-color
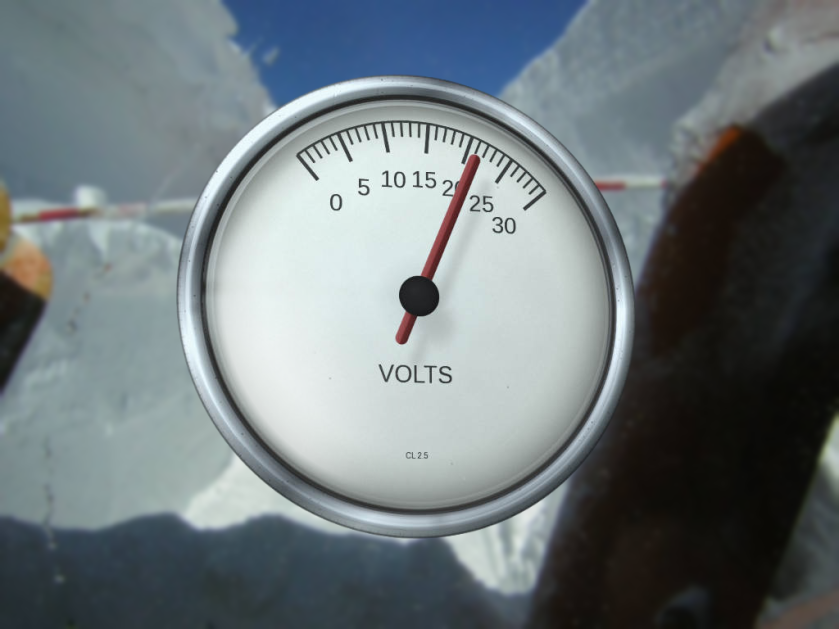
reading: value=21 unit=V
